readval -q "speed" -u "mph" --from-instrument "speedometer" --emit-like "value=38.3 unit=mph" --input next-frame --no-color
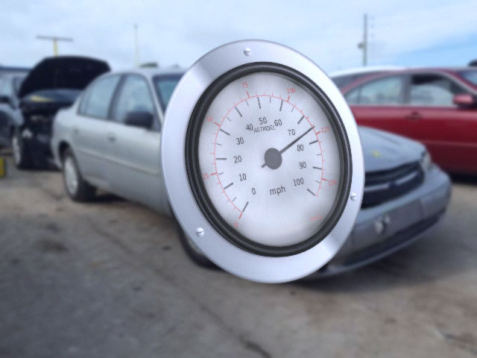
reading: value=75 unit=mph
